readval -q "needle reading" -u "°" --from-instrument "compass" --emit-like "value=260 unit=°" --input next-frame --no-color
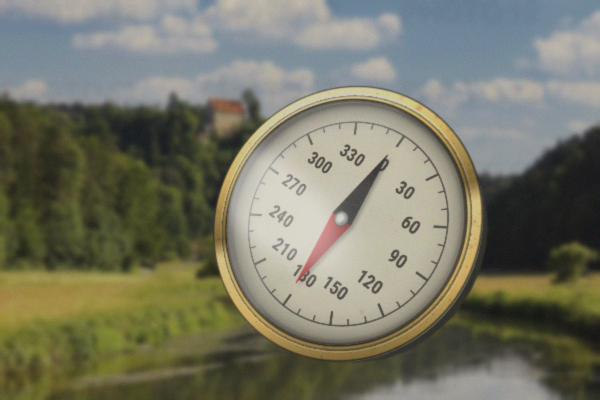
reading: value=180 unit=°
